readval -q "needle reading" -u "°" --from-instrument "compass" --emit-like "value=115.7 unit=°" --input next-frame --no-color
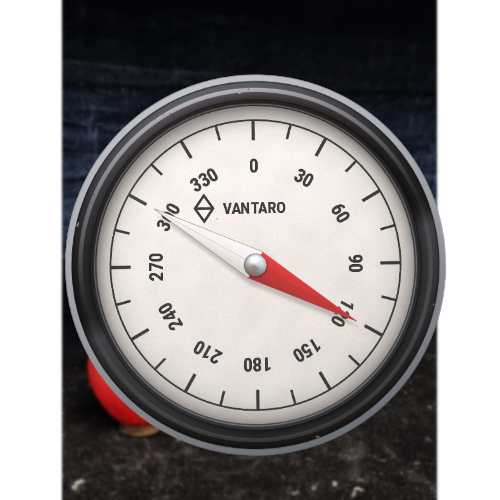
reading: value=120 unit=°
